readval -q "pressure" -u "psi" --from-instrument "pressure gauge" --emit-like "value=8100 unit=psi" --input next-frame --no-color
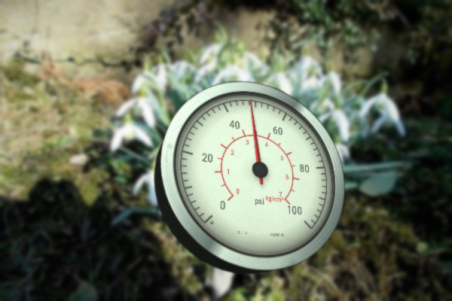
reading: value=48 unit=psi
